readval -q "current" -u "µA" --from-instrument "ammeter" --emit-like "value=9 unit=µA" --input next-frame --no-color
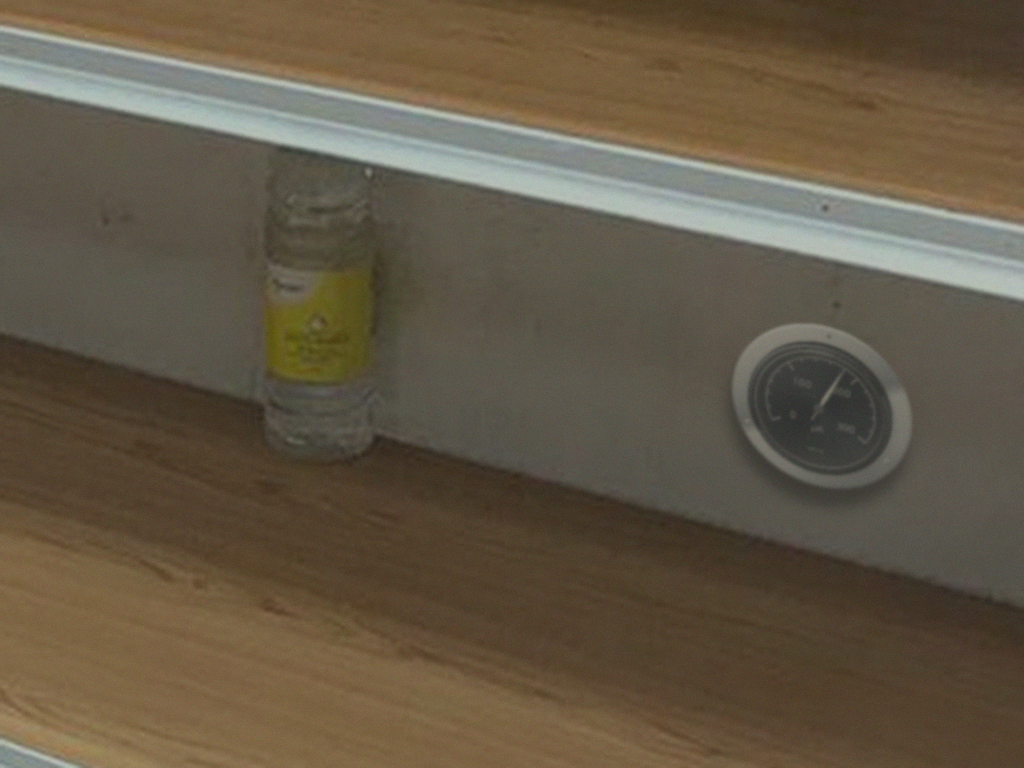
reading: value=180 unit=µA
